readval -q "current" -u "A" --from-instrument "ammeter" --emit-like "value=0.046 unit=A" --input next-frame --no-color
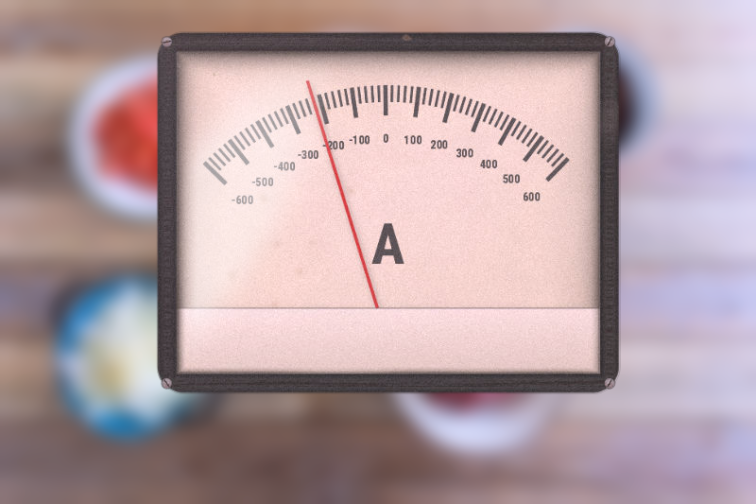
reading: value=-220 unit=A
